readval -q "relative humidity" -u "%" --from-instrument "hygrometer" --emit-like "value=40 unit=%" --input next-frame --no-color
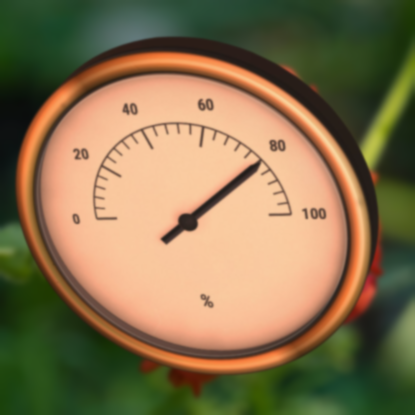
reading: value=80 unit=%
